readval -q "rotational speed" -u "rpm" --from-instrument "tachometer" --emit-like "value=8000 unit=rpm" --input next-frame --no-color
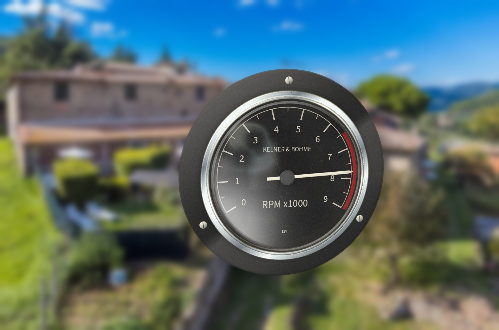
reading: value=7750 unit=rpm
